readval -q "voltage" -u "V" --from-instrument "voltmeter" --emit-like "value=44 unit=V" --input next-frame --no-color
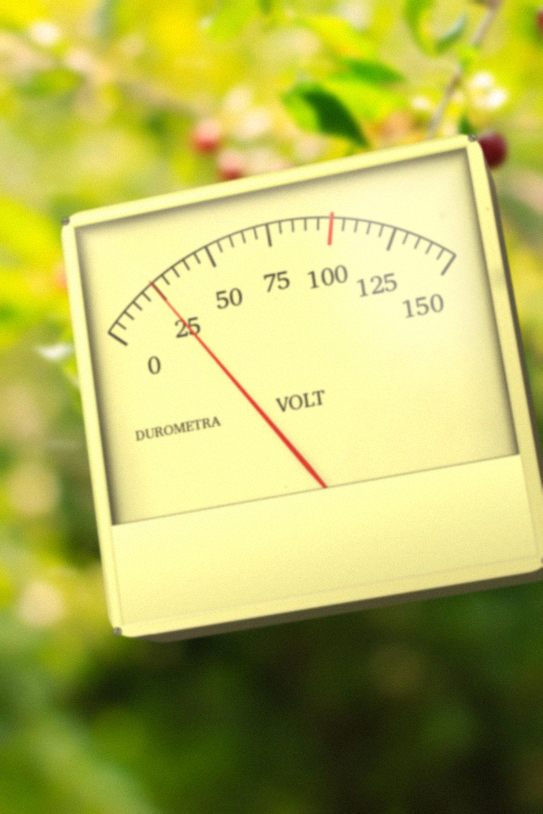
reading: value=25 unit=V
